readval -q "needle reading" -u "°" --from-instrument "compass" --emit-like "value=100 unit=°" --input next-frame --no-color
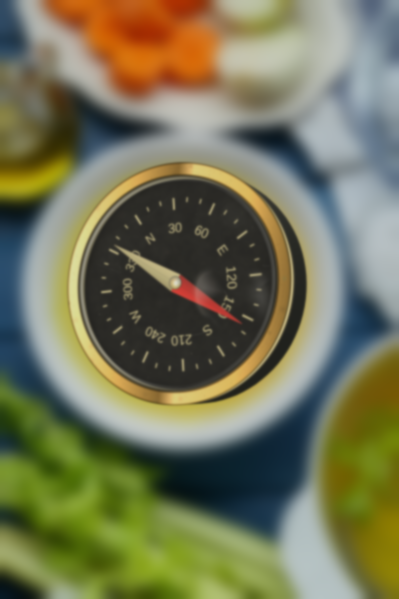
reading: value=155 unit=°
